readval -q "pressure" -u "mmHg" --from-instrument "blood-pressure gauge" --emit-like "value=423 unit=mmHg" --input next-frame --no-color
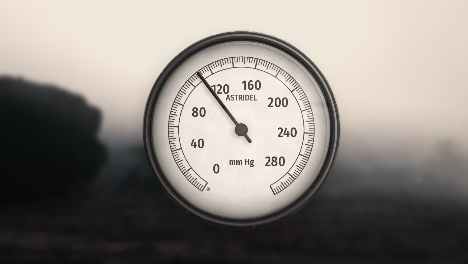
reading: value=110 unit=mmHg
